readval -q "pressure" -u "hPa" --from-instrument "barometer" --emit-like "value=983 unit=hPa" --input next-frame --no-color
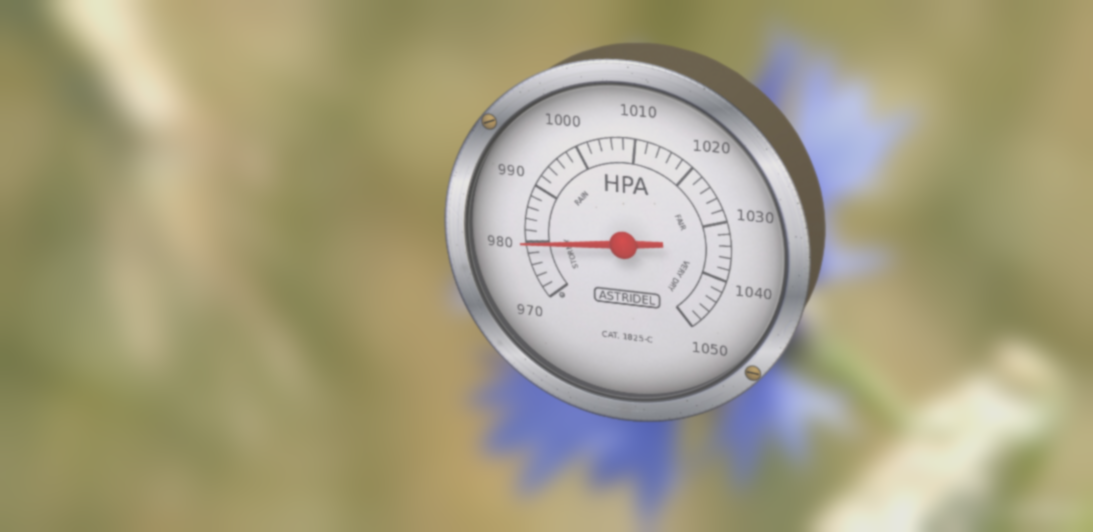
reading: value=980 unit=hPa
